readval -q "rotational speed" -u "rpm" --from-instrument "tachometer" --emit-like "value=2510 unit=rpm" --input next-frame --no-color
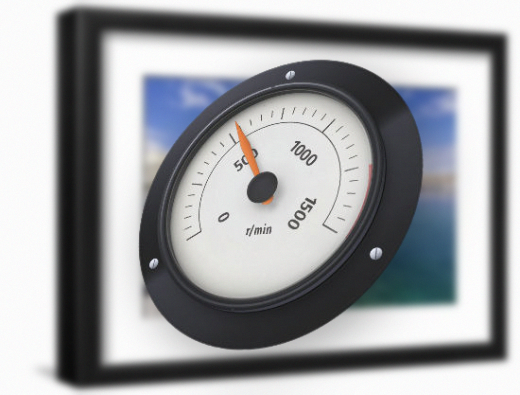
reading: value=550 unit=rpm
